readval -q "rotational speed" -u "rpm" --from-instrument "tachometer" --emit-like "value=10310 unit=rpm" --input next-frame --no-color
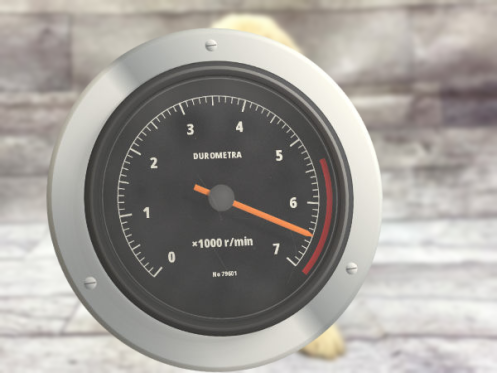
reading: value=6500 unit=rpm
